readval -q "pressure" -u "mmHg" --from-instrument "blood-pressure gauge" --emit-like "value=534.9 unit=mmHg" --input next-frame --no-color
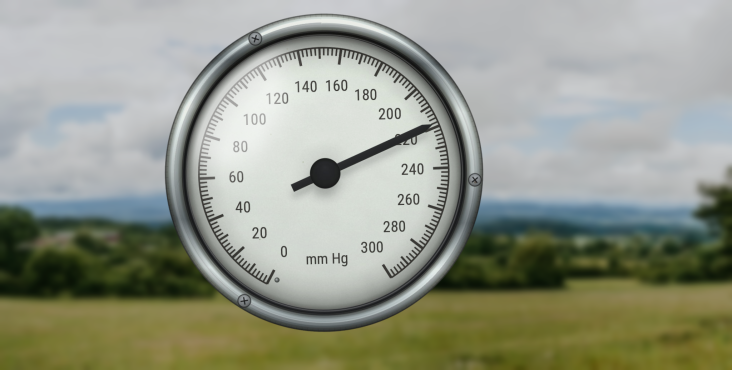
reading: value=218 unit=mmHg
